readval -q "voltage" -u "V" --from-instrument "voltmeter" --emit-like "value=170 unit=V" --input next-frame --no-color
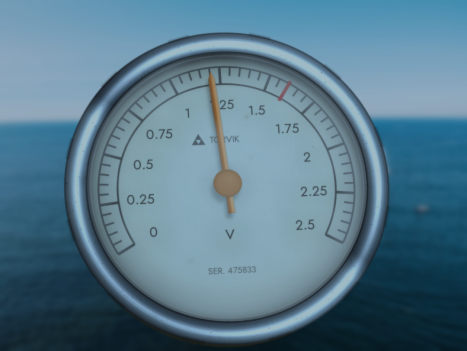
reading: value=1.2 unit=V
